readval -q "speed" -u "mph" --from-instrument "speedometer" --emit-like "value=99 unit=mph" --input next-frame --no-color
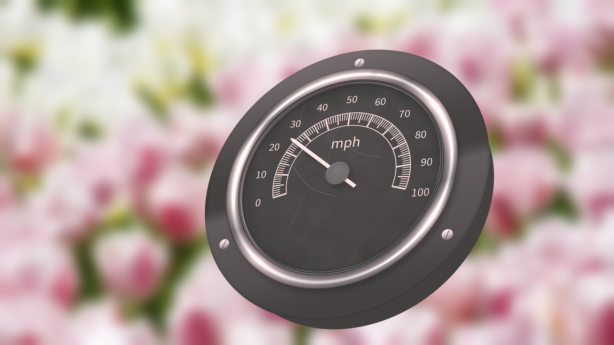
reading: value=25 unit=mph
